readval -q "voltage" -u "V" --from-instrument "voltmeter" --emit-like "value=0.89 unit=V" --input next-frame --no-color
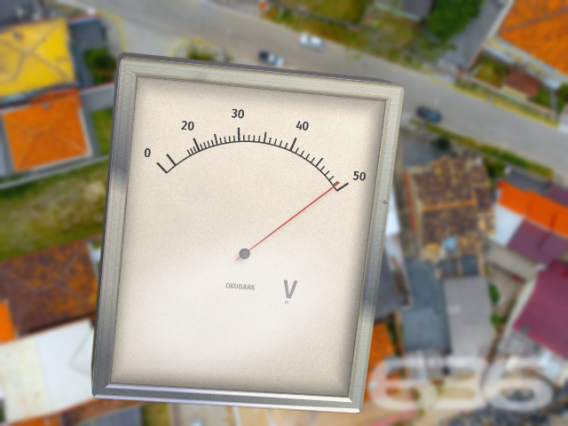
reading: value=49 unit=V
